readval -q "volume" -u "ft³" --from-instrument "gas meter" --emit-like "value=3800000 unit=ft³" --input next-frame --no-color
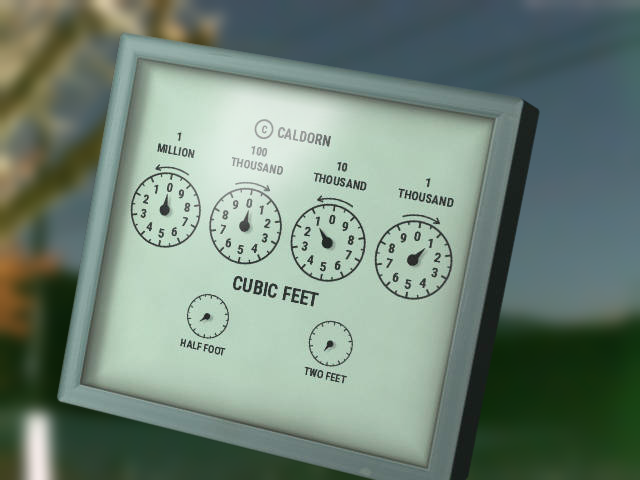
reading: value=1100 unit=ft³
